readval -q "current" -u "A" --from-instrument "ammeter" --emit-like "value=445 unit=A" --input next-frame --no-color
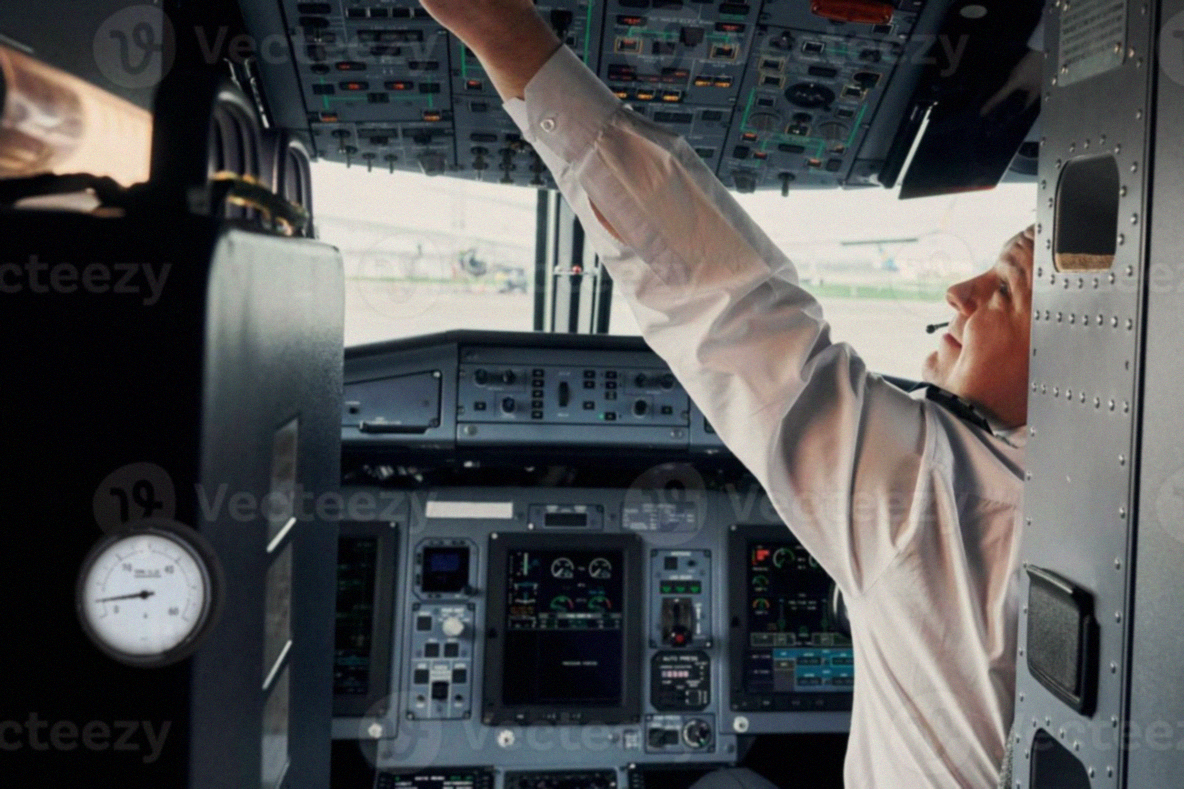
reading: value=5 unit=A
